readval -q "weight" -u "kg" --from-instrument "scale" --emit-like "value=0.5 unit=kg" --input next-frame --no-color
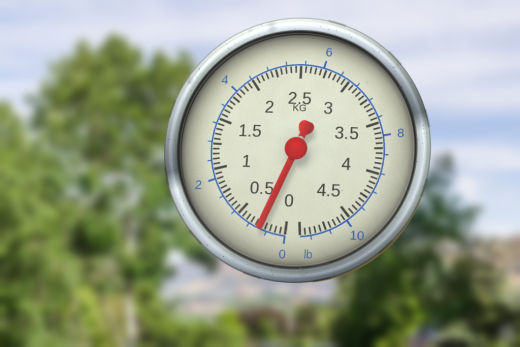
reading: value=0.25 unit=kg
